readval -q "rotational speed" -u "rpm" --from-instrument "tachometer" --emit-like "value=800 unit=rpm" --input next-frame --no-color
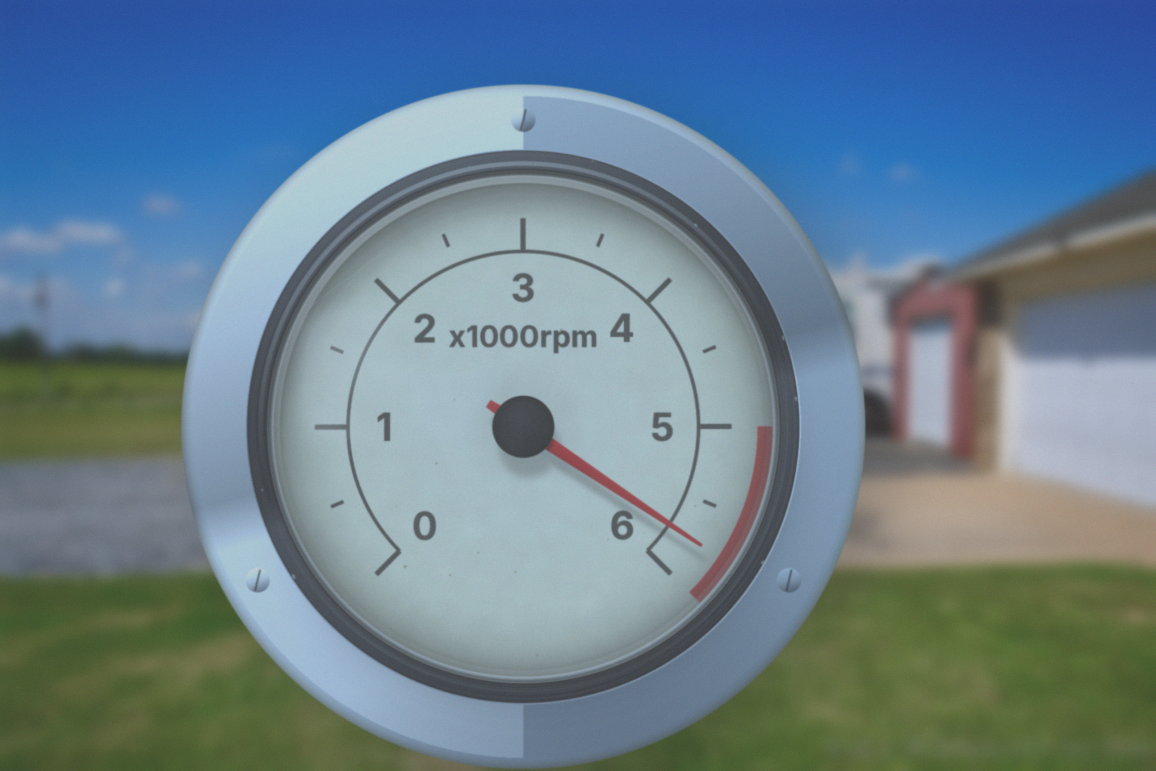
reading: value=5750 unit=rpm
